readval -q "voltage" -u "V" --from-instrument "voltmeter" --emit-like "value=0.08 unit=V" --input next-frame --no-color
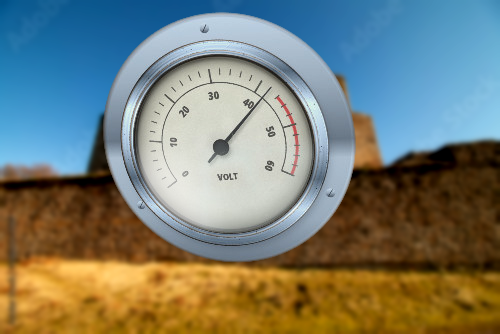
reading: value=42 unit=V
